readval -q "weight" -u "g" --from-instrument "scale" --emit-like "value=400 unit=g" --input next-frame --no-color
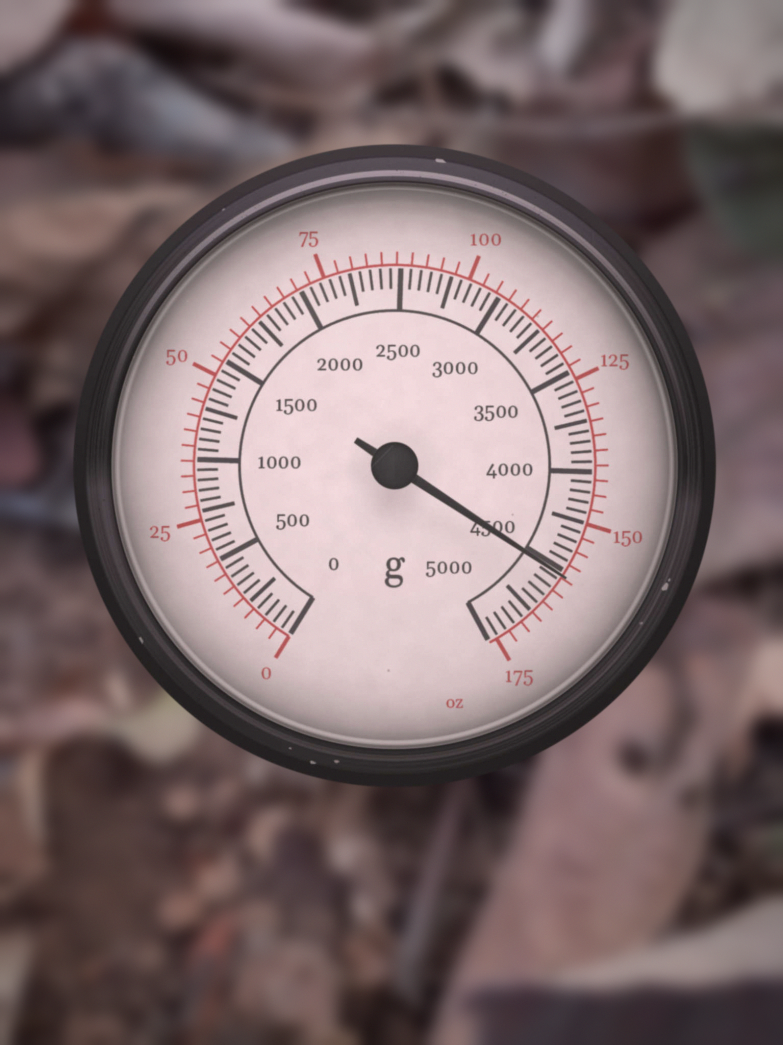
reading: value=4525 unit=g
